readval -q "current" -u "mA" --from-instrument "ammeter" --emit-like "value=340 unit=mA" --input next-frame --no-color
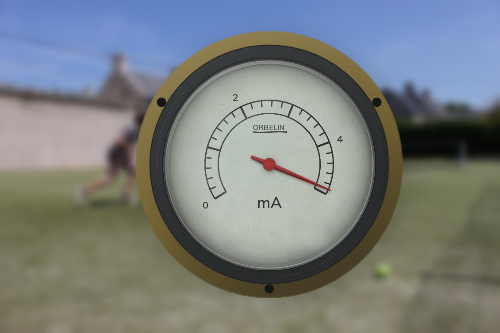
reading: value=4.9 unit=mA
